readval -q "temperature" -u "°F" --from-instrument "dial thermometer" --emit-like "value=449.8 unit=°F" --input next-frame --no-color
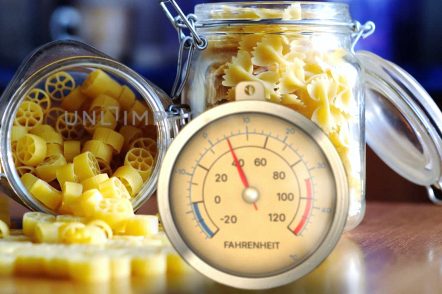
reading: value=40 unit=°F
